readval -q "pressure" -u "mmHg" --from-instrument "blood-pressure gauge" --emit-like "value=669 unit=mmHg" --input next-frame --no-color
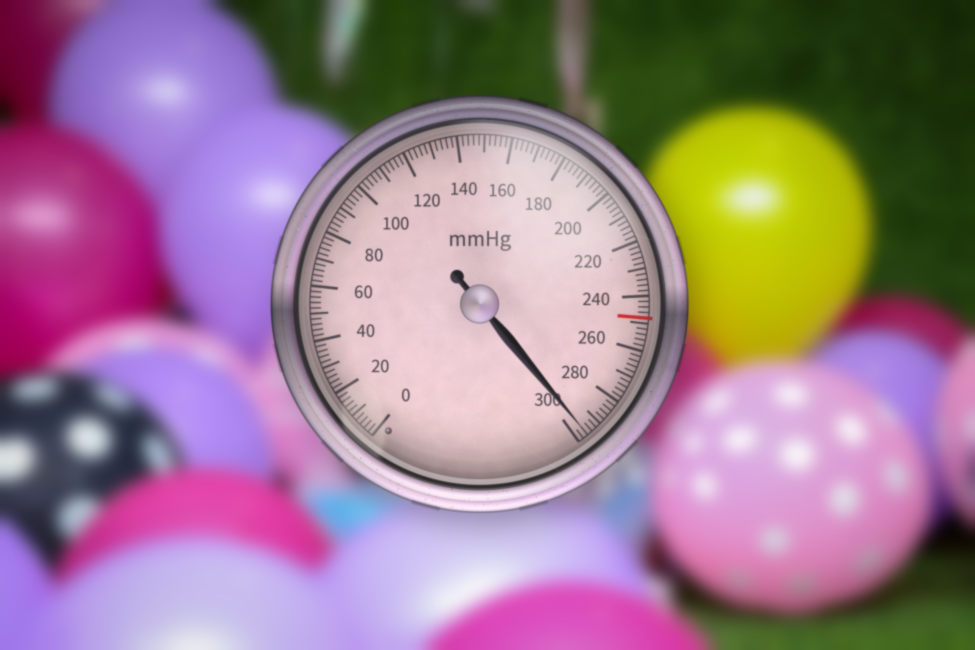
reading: value=296 unit=mmHg
